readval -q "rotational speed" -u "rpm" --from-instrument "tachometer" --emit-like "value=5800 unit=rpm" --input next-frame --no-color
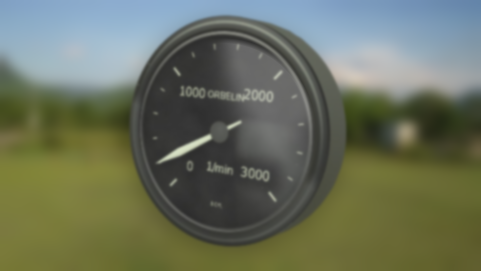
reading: value=200 unit=rpm
